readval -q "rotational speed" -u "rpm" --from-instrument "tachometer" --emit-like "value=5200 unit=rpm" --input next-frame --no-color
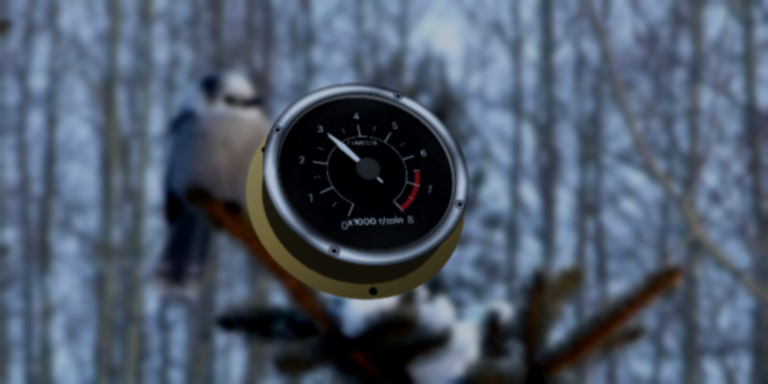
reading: value=3000 unit=rpm
